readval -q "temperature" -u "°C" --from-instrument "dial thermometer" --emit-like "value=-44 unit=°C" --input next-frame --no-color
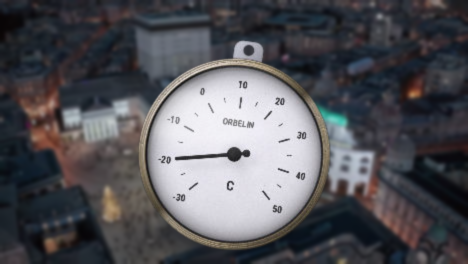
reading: value=-20 unit=°C
